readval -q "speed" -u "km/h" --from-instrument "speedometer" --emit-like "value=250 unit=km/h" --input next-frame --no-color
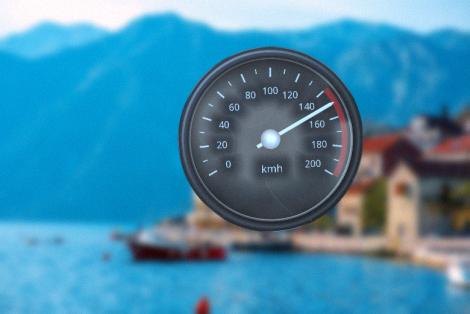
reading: value=150 unit=km/h
